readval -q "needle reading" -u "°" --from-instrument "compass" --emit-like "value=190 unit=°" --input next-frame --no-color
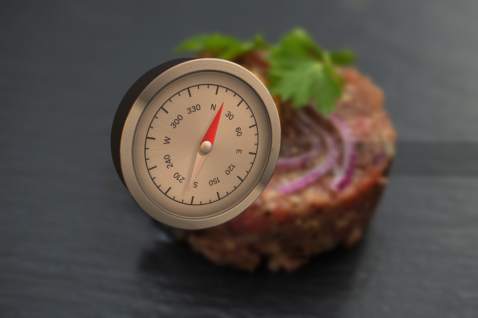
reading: value=10 unit=°
